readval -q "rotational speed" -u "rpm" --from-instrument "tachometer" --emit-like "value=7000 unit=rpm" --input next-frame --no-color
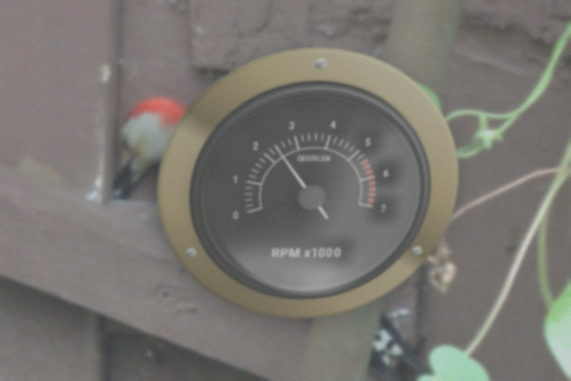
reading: value=2400 unit=rpm
